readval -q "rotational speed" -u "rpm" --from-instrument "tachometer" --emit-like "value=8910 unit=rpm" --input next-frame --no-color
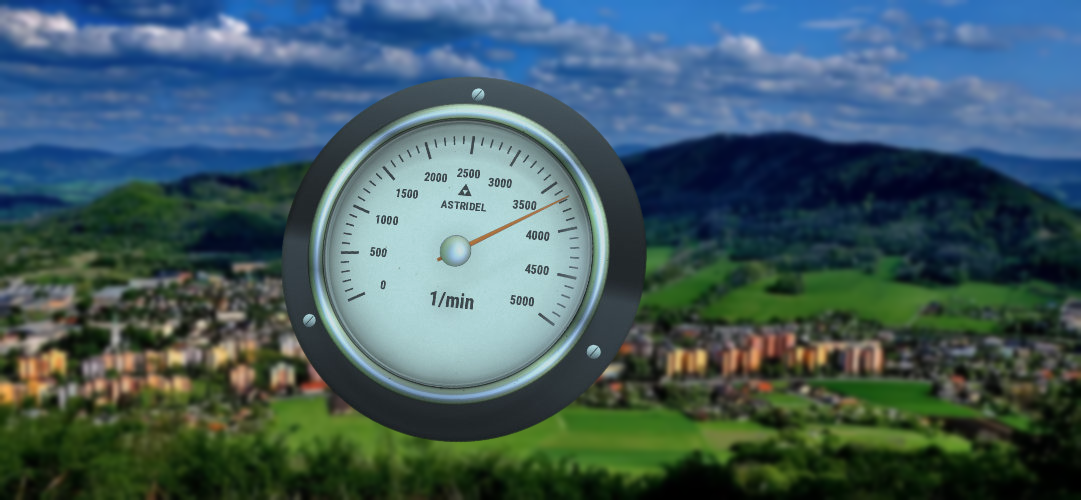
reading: value=3700 unit=rpm
